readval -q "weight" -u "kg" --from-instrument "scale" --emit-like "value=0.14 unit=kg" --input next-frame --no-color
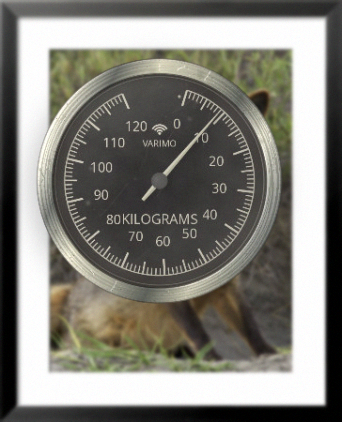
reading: value=9 unit=kg
